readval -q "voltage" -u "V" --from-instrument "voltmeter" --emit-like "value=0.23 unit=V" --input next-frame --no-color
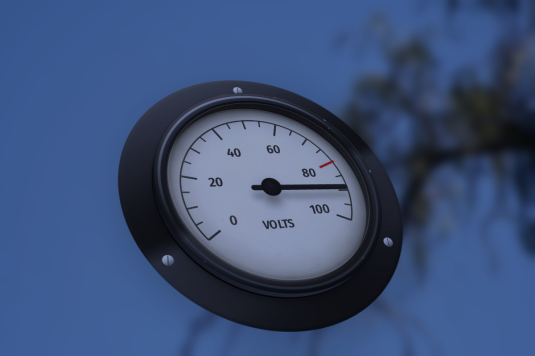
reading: value=90 unit=V
